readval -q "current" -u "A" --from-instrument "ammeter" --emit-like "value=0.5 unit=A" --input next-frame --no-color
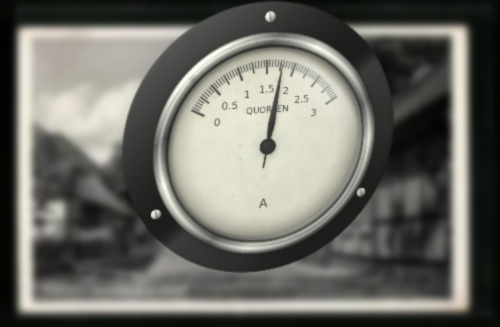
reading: value=1.75 unit=A
